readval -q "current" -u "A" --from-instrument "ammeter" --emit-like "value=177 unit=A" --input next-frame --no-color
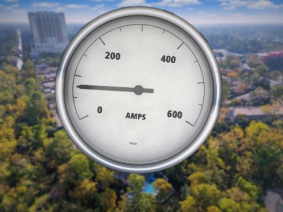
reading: value=75 unit=A
